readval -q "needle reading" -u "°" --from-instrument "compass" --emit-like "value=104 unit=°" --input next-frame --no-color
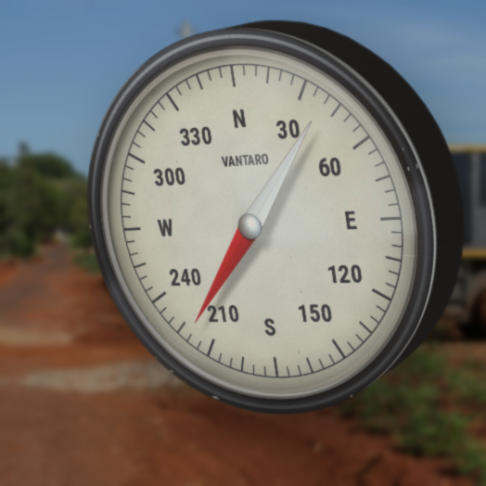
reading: value=220 unit=°
